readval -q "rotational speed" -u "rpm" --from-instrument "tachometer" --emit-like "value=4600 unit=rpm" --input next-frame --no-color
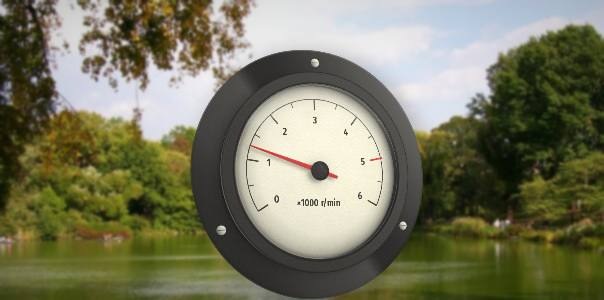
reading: value=1250 unit=rpm
